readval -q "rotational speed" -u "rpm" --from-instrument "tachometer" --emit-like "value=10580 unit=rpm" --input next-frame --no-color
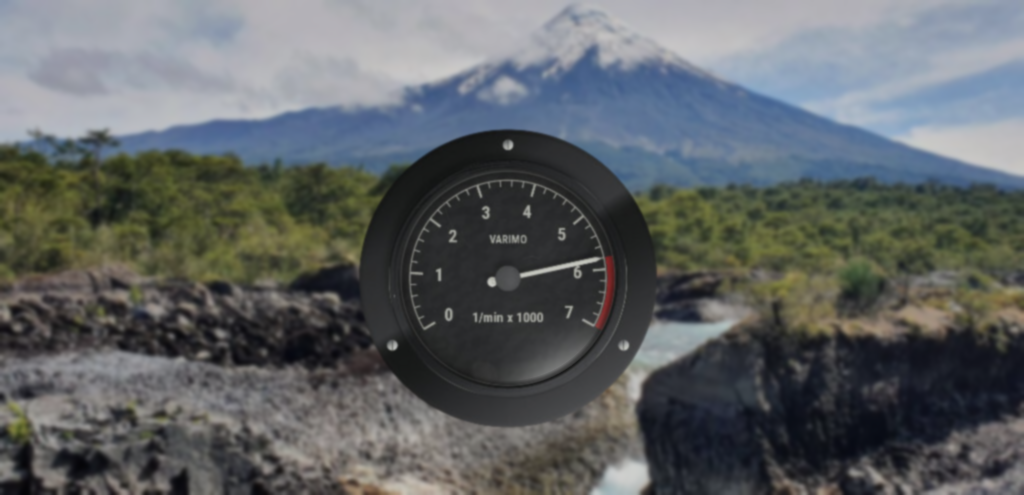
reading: value=5800 unit=rpm
